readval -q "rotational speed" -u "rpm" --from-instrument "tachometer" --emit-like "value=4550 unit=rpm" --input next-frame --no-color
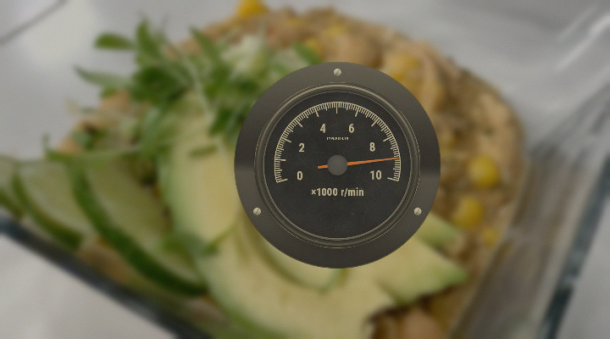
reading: value=9000 unit=rpm
